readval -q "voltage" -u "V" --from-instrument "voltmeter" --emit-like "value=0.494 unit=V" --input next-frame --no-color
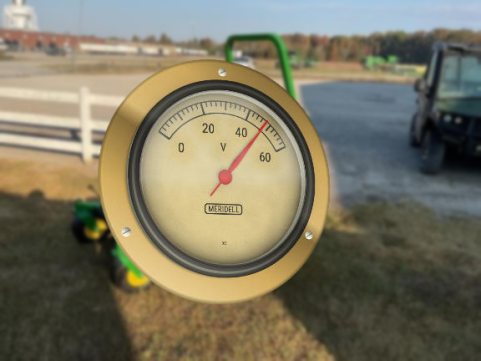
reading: value=48 unit=V
